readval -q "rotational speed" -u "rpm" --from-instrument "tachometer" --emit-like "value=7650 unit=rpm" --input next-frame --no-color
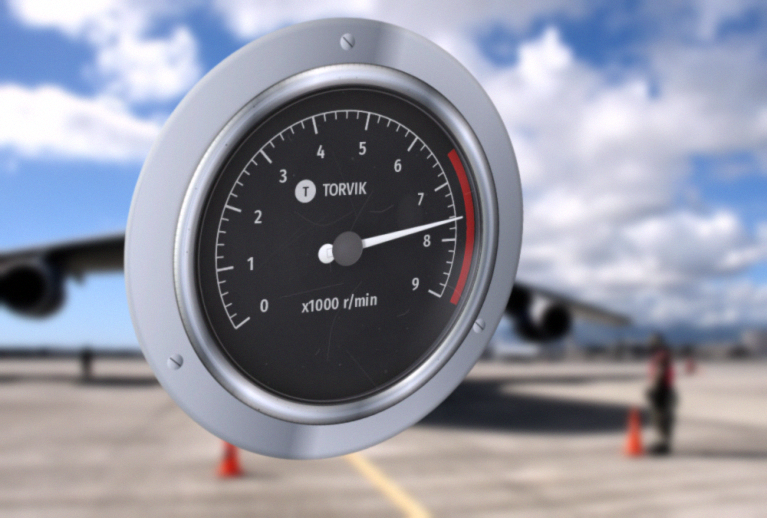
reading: value=7600 unit=rpm
